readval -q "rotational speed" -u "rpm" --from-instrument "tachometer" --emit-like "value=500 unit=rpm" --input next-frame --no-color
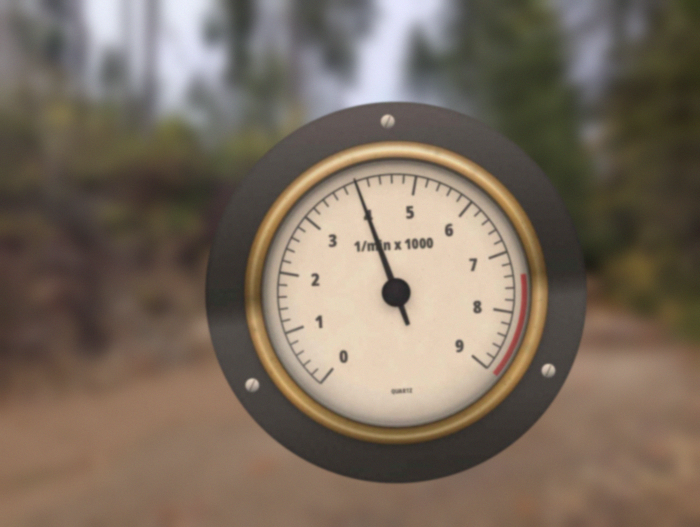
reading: value=4000 unit=rpm
